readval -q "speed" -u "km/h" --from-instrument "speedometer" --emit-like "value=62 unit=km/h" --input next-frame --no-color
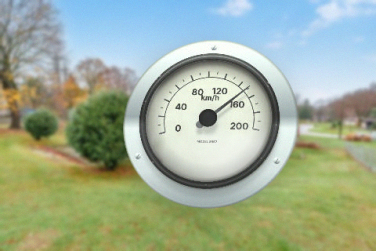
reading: value=150 unit=km/h
